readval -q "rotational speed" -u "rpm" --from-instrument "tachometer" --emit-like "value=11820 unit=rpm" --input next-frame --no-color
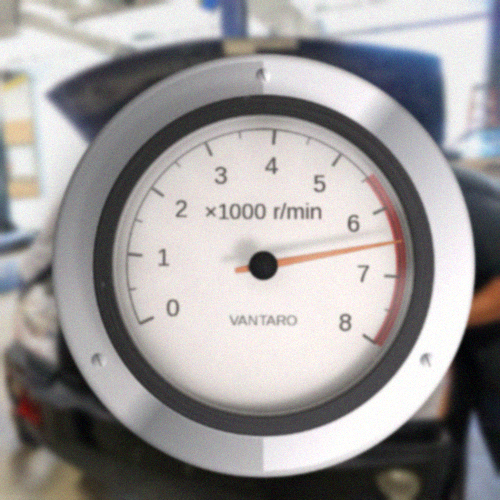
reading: value=6500 unit=rpm
